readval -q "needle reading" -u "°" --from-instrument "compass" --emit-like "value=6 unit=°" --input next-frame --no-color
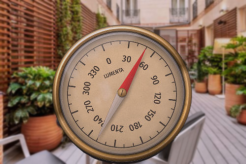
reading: value=50 unit=°
